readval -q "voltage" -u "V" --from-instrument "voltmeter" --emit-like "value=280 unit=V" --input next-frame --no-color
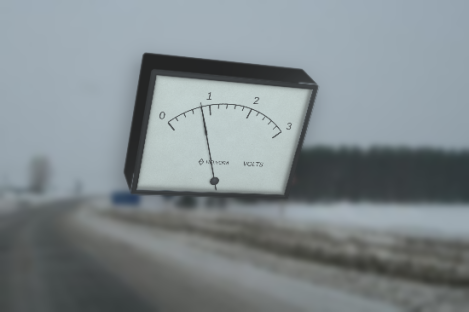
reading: value=0.8 unit=V
